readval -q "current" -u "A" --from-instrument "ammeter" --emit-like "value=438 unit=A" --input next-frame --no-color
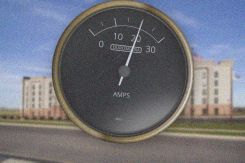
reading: value=20 unit=A
